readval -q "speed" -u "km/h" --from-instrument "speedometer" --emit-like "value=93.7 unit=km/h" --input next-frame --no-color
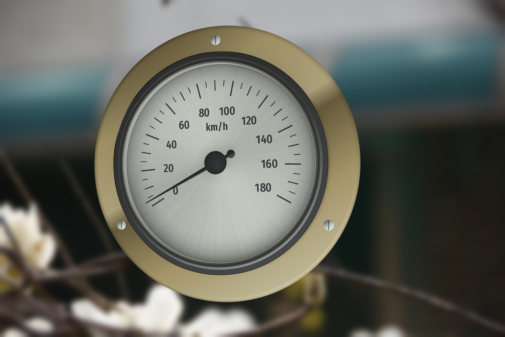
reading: value=2.5 unit=km/h
